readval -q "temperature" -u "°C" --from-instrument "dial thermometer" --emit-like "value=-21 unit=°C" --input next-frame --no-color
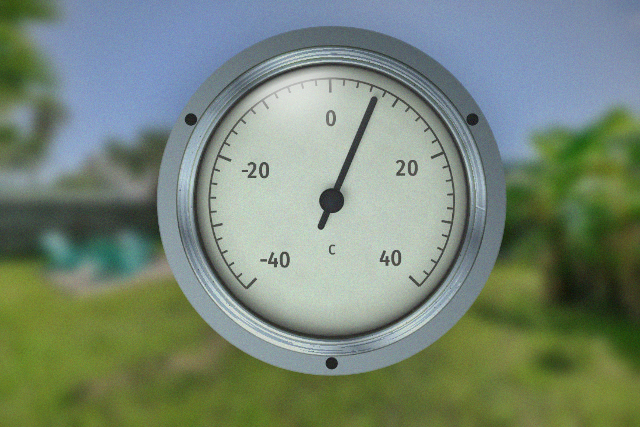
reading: value=7 unit=°C
